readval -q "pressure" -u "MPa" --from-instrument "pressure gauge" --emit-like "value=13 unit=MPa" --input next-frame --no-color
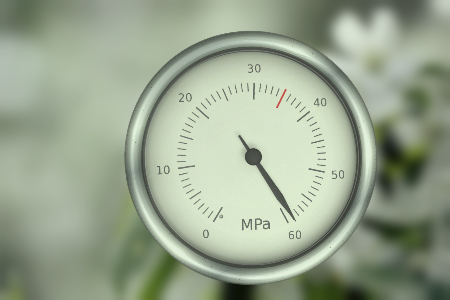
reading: value=59 unit=MPa
